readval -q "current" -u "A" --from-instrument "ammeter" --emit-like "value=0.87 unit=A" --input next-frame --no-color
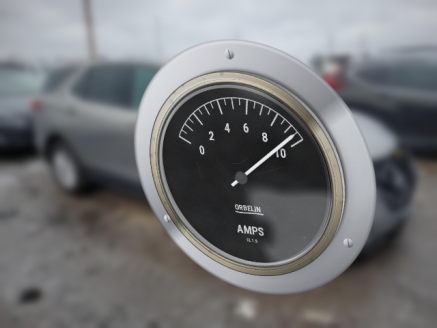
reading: value=9.5 unit=A
